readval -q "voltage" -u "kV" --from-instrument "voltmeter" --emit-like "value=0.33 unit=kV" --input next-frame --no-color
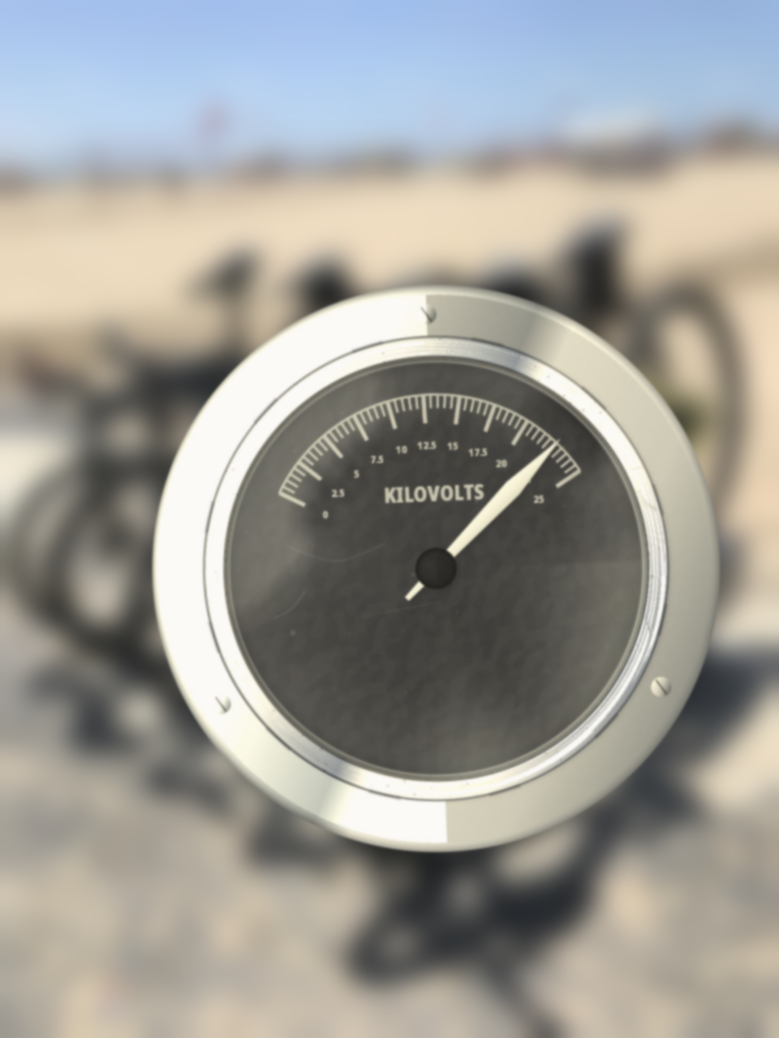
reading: value=22.5 unit=kV
